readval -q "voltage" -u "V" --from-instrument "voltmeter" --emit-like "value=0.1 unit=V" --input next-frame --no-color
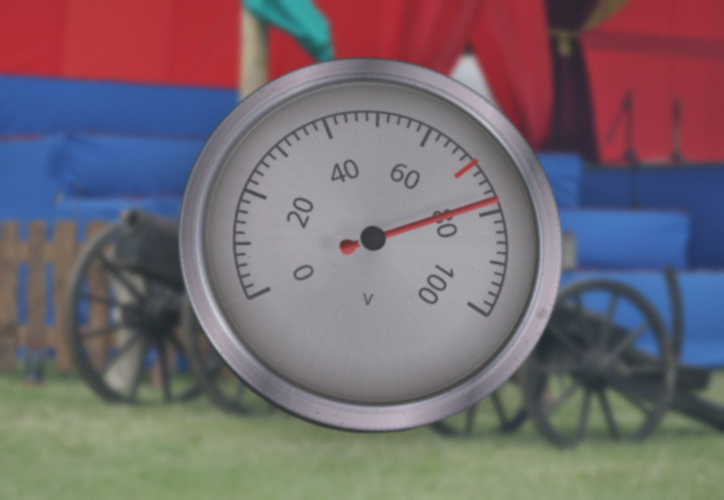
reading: value=78 unit=V
